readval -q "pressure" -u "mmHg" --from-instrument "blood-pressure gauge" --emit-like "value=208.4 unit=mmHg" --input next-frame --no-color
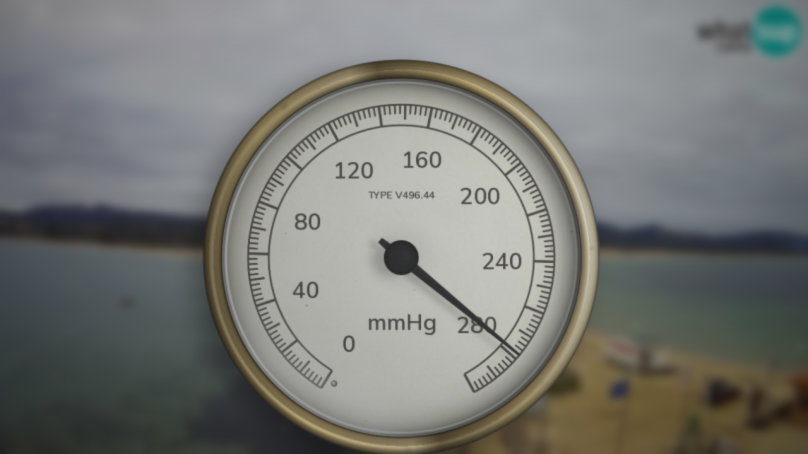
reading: value=278 unit=mmHg
